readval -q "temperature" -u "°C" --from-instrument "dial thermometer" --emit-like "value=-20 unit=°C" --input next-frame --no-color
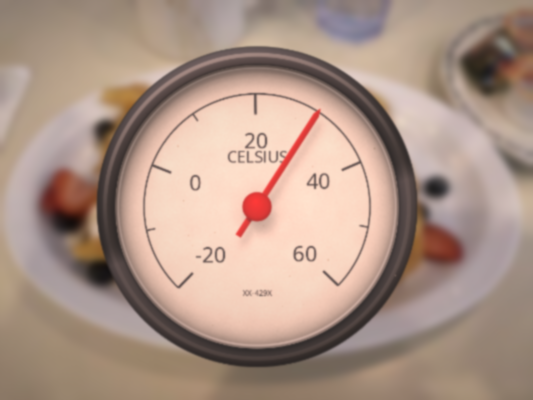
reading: value=30 unit=°C
